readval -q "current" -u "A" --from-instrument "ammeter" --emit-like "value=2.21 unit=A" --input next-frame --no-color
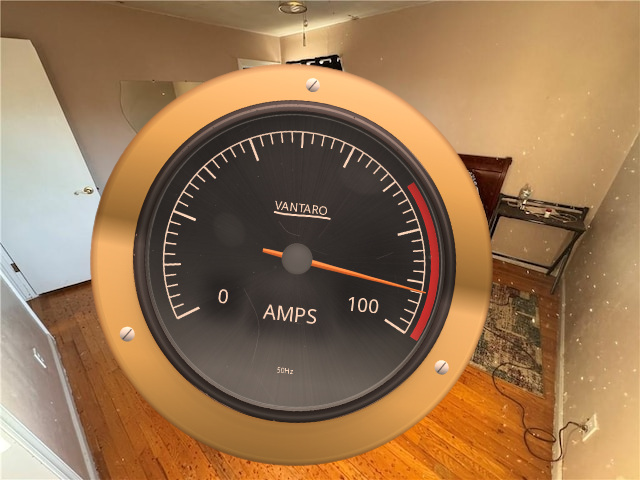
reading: value=92 unit=A
